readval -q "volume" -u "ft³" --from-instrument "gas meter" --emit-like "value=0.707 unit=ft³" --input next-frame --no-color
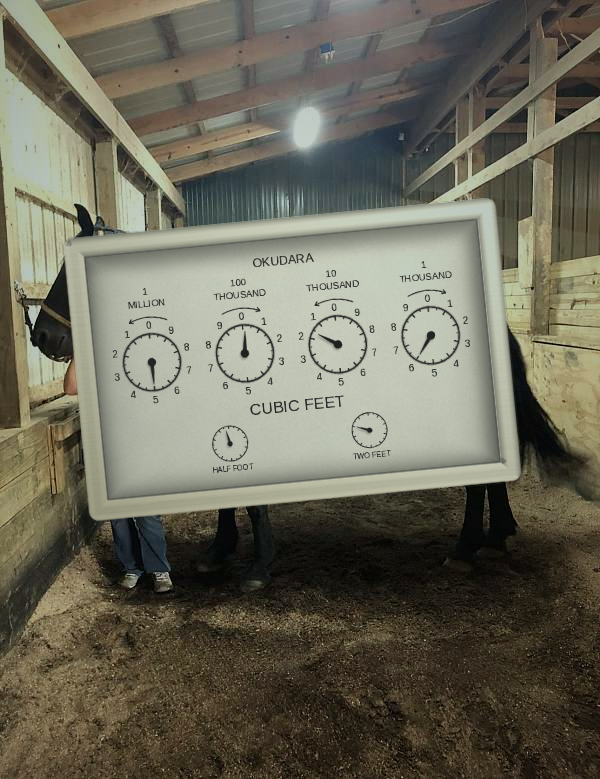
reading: value=501600 unit=ft³
